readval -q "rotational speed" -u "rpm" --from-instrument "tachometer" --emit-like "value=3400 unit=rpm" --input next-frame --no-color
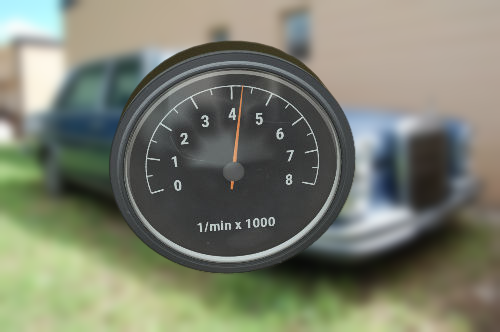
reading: value=4250 unit=rpm
